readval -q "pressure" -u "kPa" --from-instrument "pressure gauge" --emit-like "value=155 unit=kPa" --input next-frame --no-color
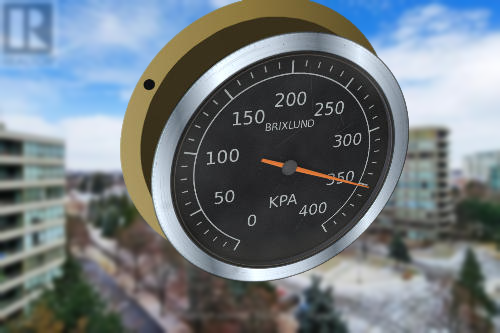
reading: value=350 unit=kPa
